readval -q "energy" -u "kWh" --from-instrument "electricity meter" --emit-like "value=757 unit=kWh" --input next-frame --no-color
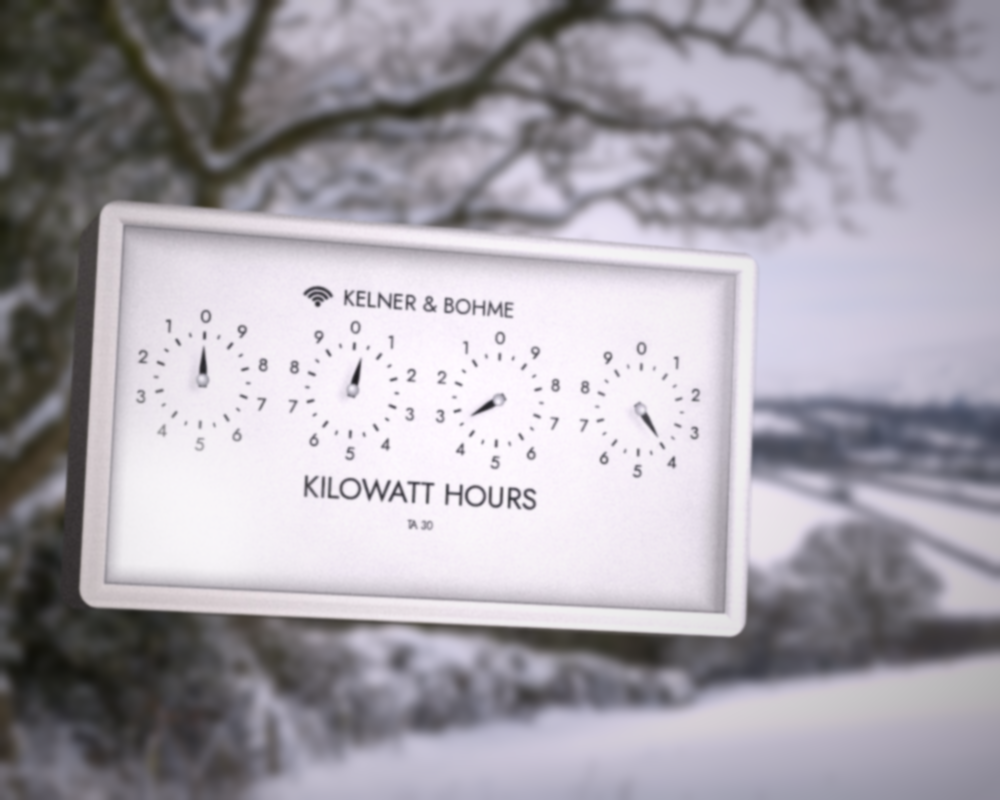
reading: value=34 unit=kWh
